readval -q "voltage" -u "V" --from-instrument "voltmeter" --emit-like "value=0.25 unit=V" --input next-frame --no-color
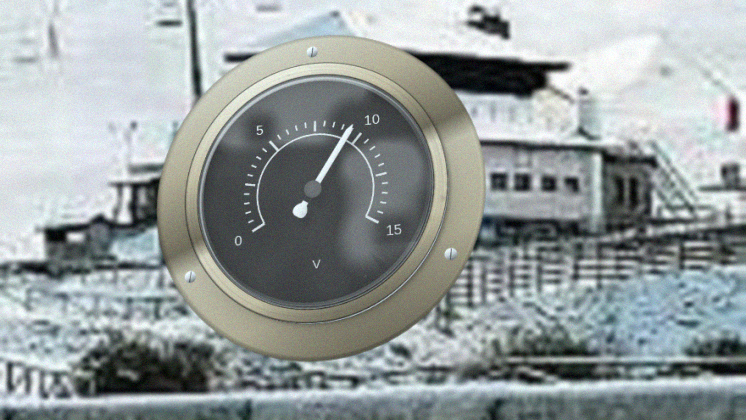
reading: value=9.5 unit=V
